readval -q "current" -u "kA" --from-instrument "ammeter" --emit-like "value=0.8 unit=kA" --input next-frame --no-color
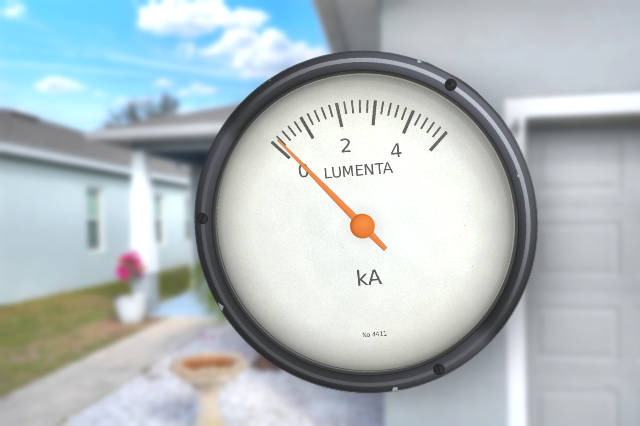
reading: value=0.2 unit=kA
